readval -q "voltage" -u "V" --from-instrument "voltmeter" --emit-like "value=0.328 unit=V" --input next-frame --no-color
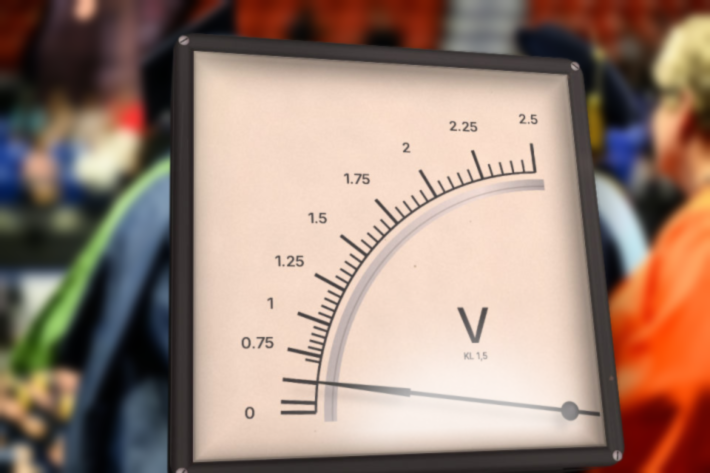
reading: value=0.5 unit=V
